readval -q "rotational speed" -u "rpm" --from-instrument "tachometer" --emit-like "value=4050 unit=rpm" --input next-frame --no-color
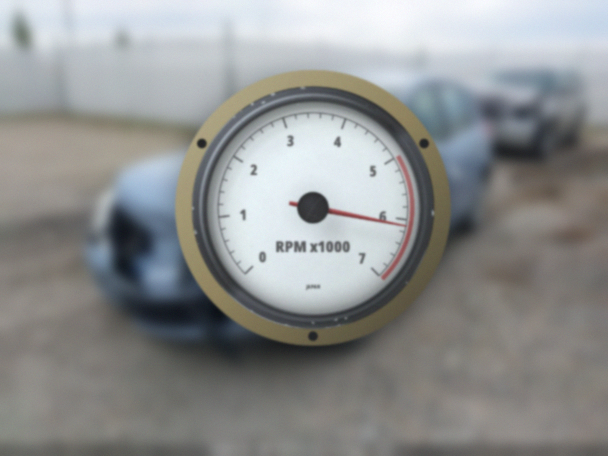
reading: value=6100 unit=rpm
